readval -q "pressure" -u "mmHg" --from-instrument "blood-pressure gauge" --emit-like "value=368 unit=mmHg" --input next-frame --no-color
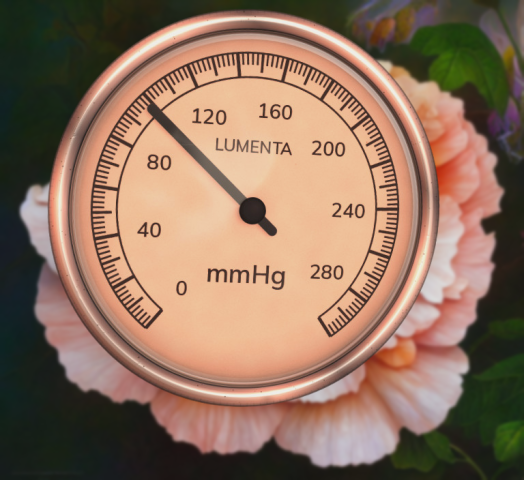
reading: value=98 unit=mmHg
